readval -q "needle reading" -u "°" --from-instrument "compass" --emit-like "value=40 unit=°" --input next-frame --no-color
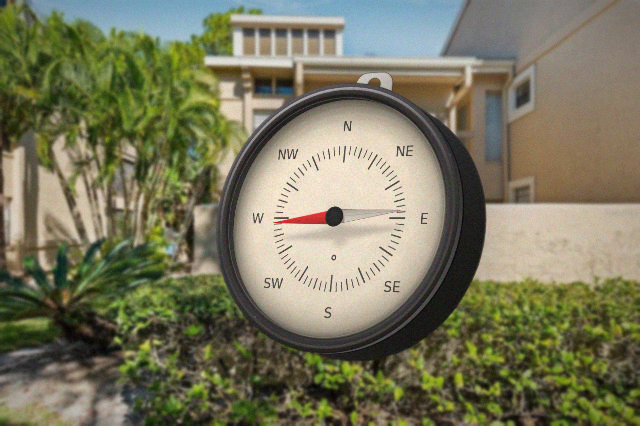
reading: value=265 unit=°
